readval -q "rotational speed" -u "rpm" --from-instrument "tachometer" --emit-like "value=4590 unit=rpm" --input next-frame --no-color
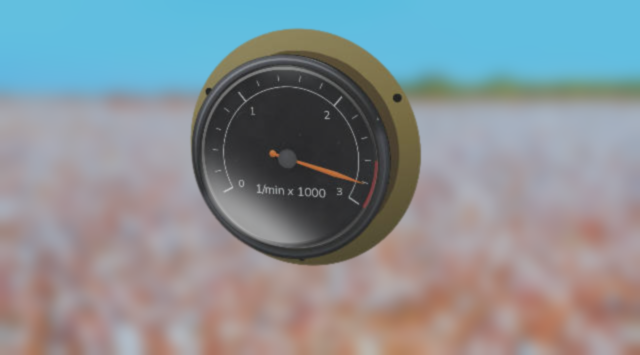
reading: value=2800 unit=rpm
